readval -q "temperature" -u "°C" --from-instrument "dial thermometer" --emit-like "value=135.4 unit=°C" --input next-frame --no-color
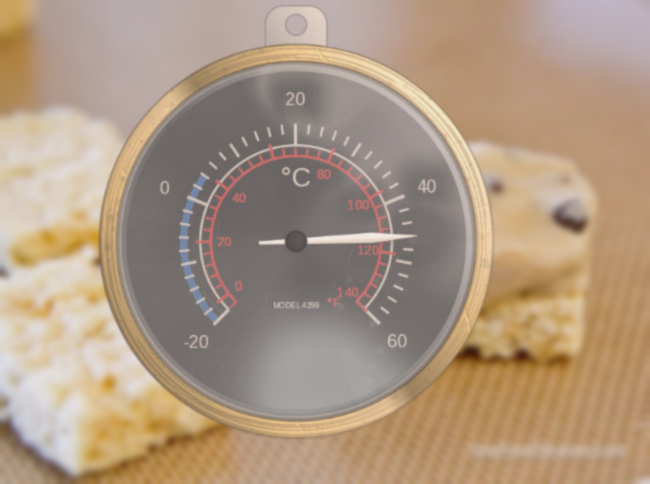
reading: value=46 unit=°C
